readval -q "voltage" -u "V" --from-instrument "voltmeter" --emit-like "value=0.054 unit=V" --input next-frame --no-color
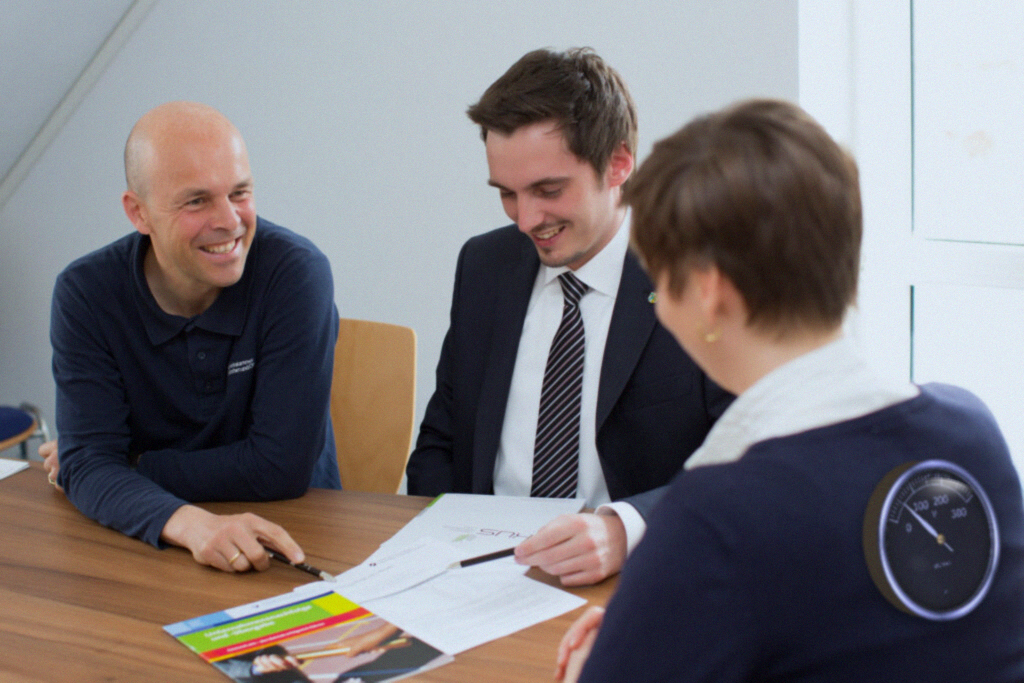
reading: value=50 unit=V
